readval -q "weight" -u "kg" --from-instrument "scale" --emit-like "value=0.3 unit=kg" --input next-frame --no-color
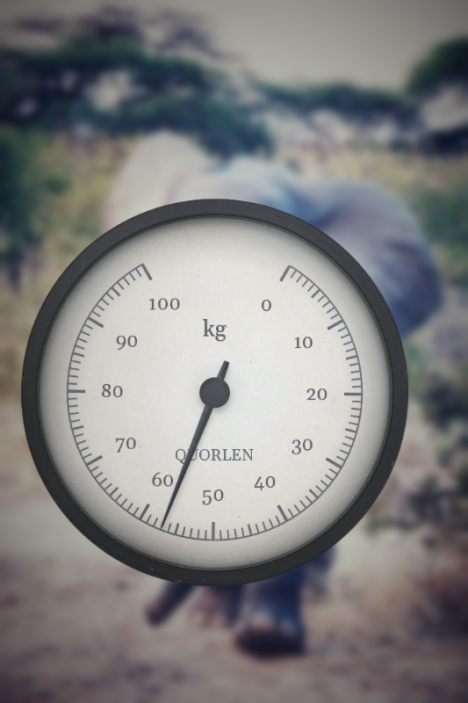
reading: value=57 unit=kg
